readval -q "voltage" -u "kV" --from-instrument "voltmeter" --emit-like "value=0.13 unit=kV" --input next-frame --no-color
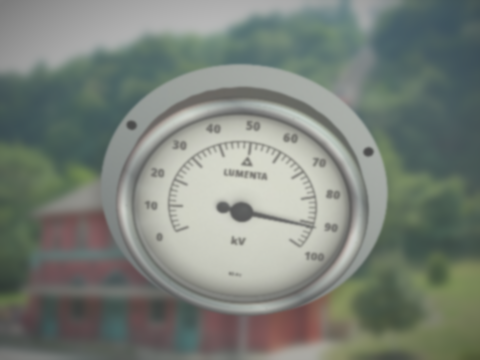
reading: value=90 unit=kV
